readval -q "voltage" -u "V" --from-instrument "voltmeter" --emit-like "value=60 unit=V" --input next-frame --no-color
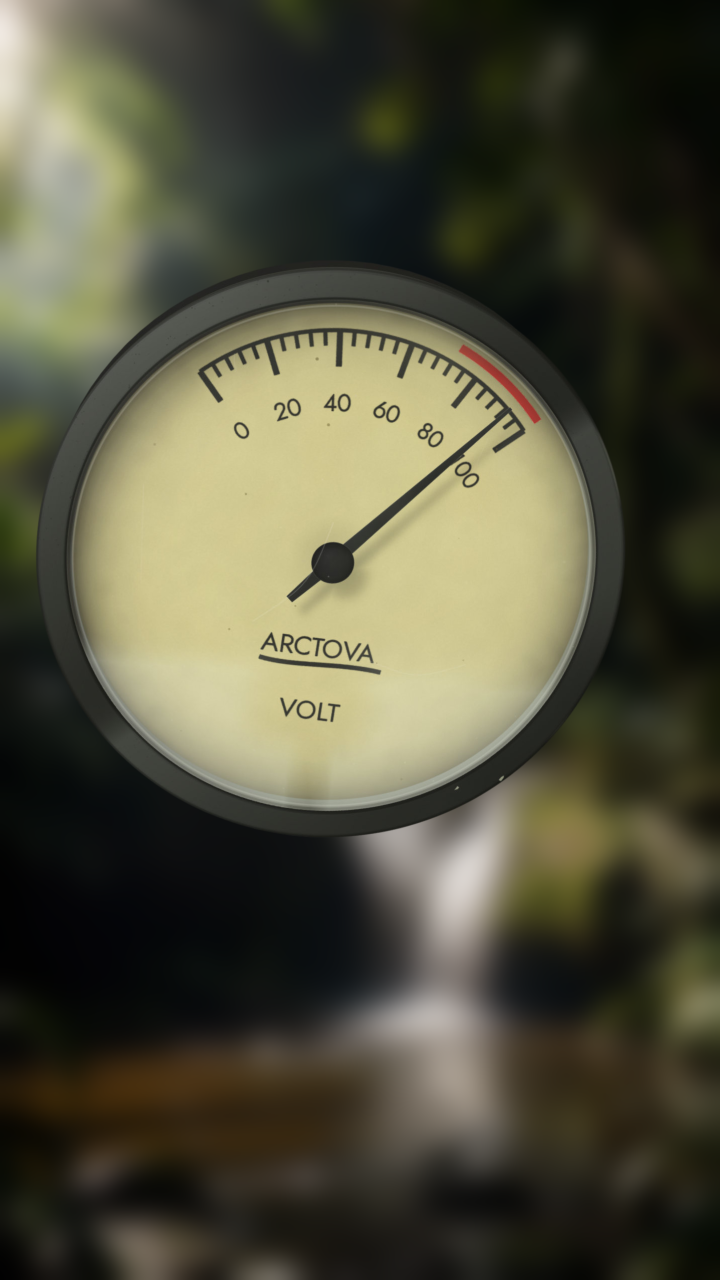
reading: value=92 unit=V
